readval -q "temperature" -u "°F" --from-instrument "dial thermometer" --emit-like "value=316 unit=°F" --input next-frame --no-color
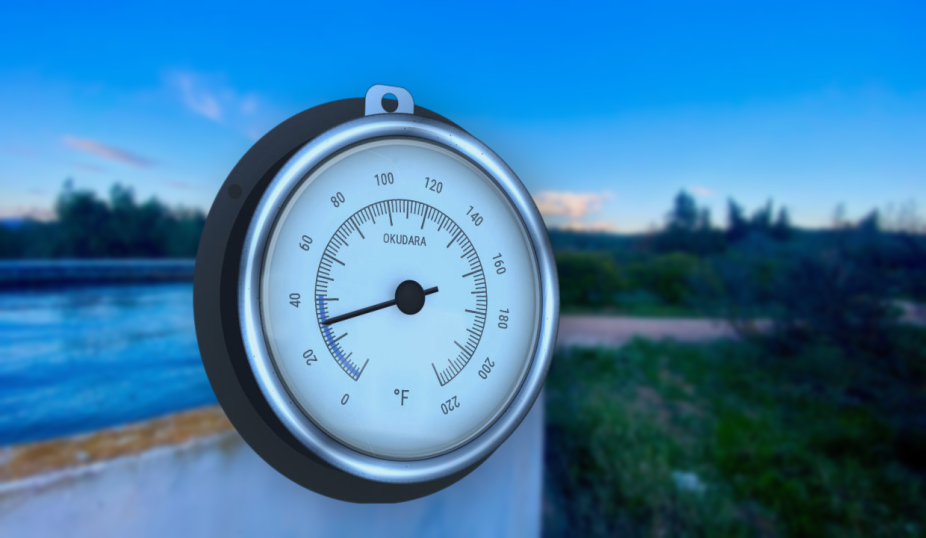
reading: value=30 unit=°F
